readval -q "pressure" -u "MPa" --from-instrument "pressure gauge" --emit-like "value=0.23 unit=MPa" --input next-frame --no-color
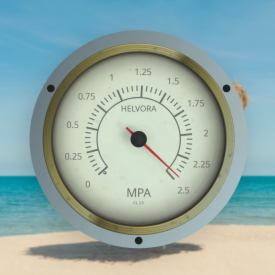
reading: value=2.45 unit=MPa
